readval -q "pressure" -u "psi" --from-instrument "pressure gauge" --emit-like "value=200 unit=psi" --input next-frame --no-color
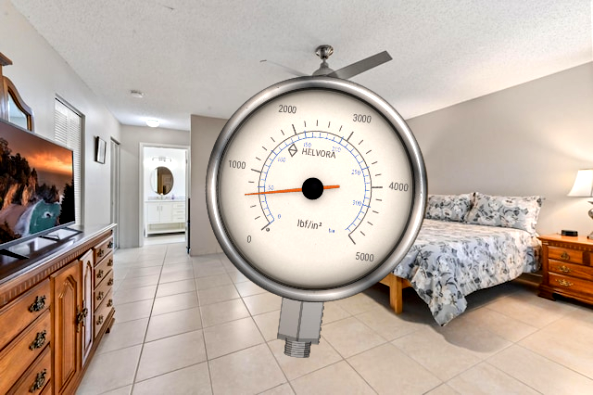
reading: value=600 unit=psi
